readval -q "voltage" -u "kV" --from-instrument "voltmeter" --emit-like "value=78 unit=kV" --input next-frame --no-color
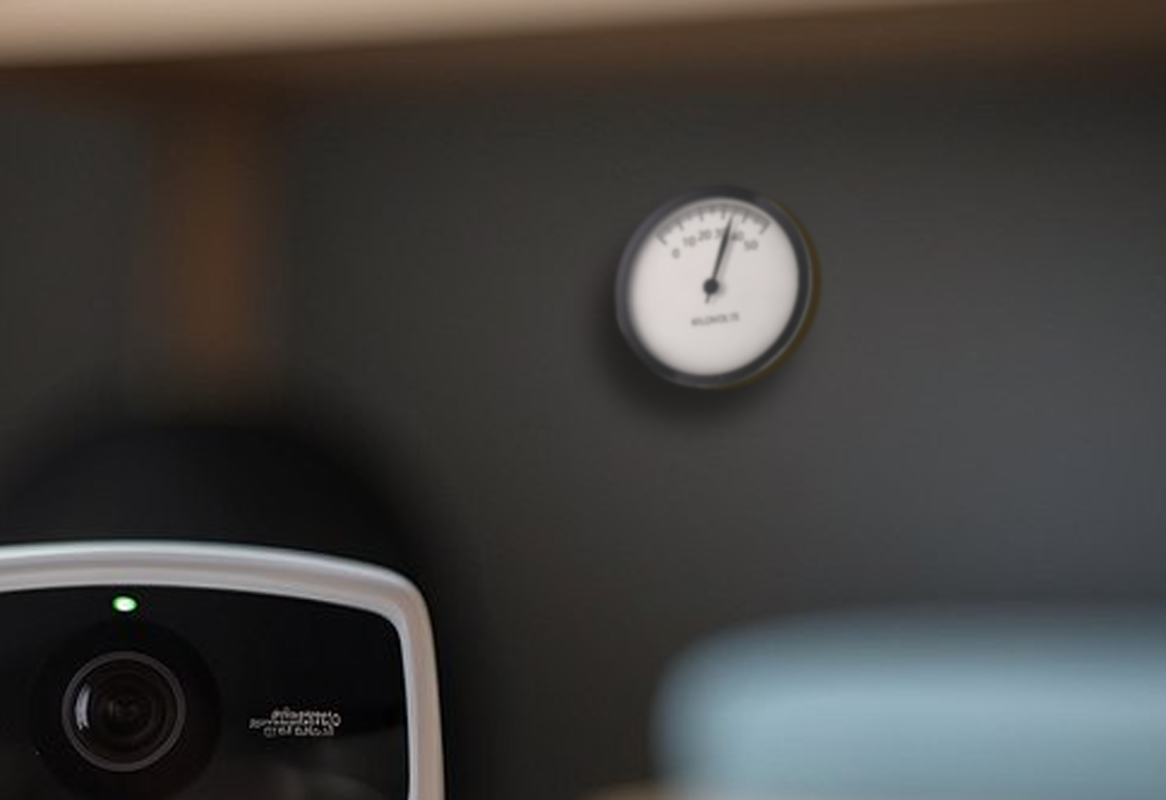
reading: value=35 unit=kV
